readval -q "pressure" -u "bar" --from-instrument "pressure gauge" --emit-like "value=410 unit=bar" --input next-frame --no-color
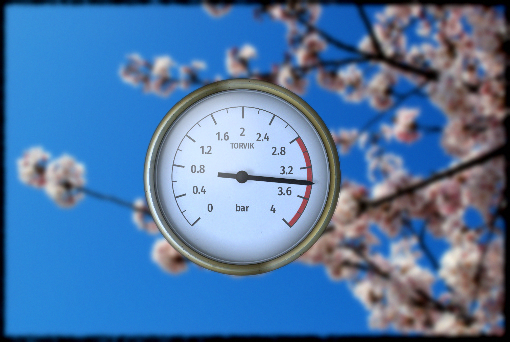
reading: value=3.4 unit=bar
